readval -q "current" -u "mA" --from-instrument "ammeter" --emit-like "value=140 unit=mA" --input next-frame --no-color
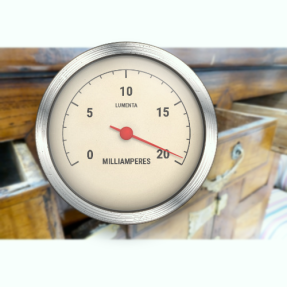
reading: value=19.5 unit=mA
